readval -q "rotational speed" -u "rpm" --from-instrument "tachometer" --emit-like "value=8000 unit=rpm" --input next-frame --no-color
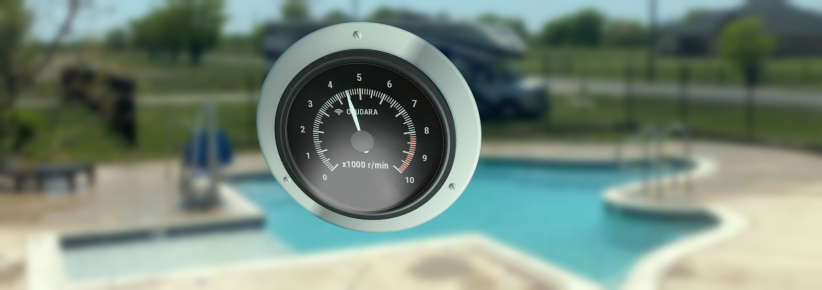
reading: value=4500 unit=rpm
